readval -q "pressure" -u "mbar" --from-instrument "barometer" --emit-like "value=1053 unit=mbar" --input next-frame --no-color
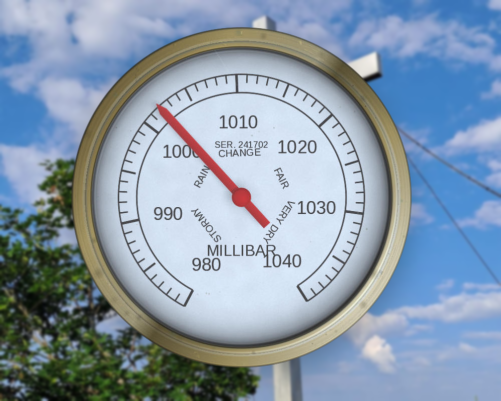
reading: value=1002 unit=mbar
